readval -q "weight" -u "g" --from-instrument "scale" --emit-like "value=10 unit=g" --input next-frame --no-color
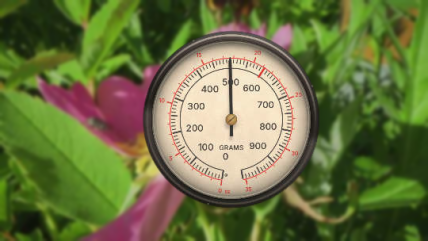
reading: value=500 unit=g
